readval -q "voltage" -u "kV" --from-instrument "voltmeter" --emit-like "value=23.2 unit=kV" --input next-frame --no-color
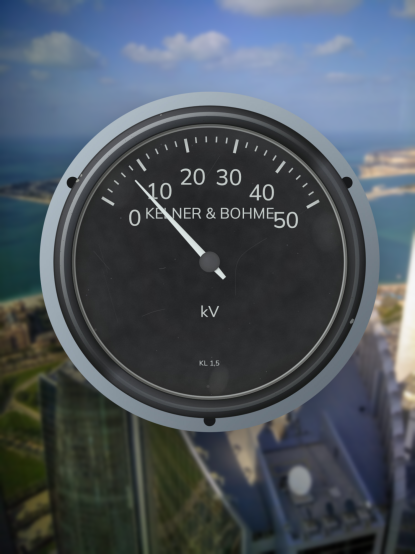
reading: value=7 unit=kV
